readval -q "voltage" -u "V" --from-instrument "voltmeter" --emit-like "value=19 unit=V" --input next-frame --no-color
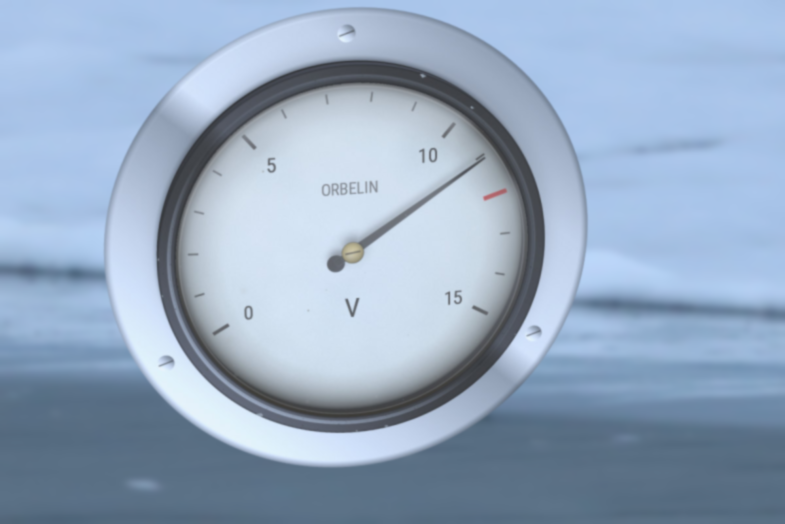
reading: value=11 unit=V
